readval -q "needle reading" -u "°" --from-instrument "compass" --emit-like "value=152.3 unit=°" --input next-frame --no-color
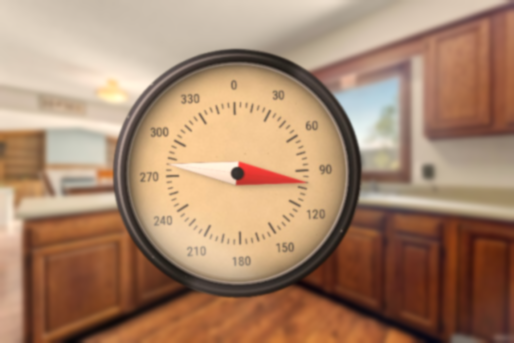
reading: value=100 unit=°
